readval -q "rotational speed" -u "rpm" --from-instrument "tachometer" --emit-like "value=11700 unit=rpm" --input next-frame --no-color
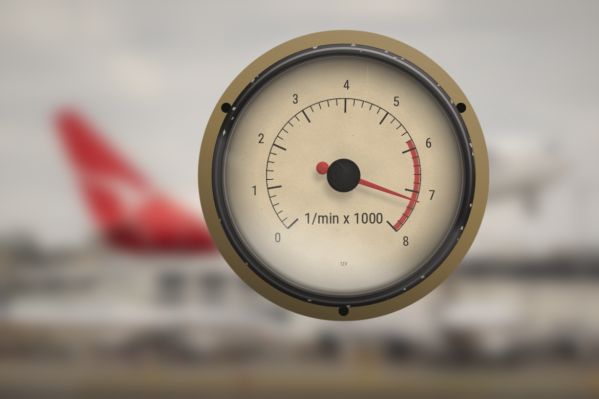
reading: value=7200 unit=rpm
